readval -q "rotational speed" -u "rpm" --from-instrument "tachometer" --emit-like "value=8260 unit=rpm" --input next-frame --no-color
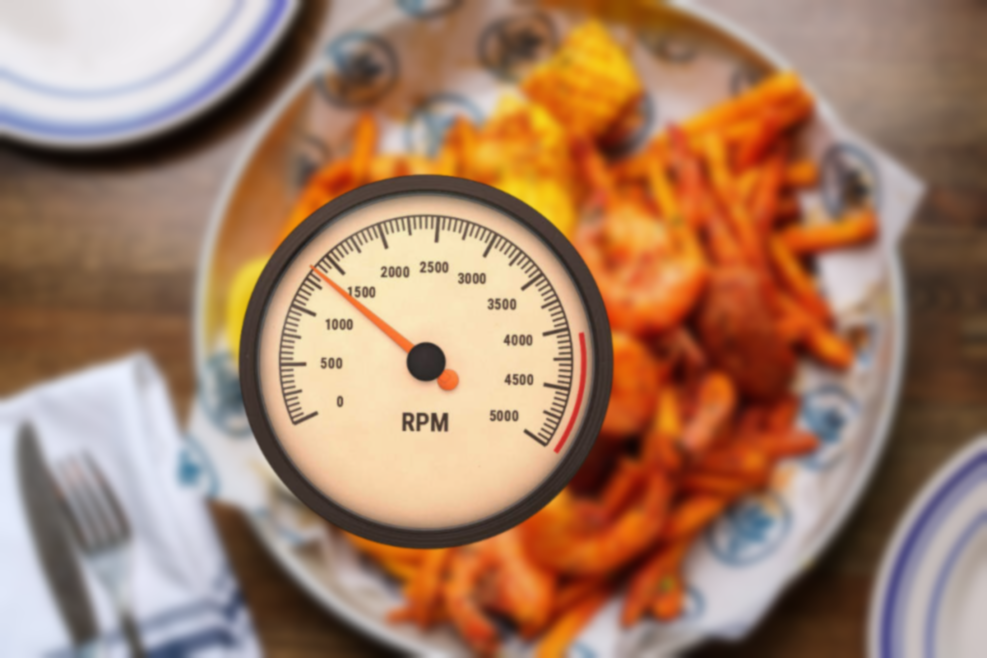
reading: value=1350 unit=rpm
